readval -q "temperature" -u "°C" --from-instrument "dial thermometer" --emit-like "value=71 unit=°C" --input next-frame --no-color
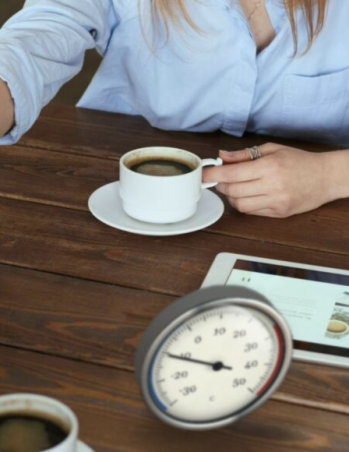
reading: value=-10 unit=°C
